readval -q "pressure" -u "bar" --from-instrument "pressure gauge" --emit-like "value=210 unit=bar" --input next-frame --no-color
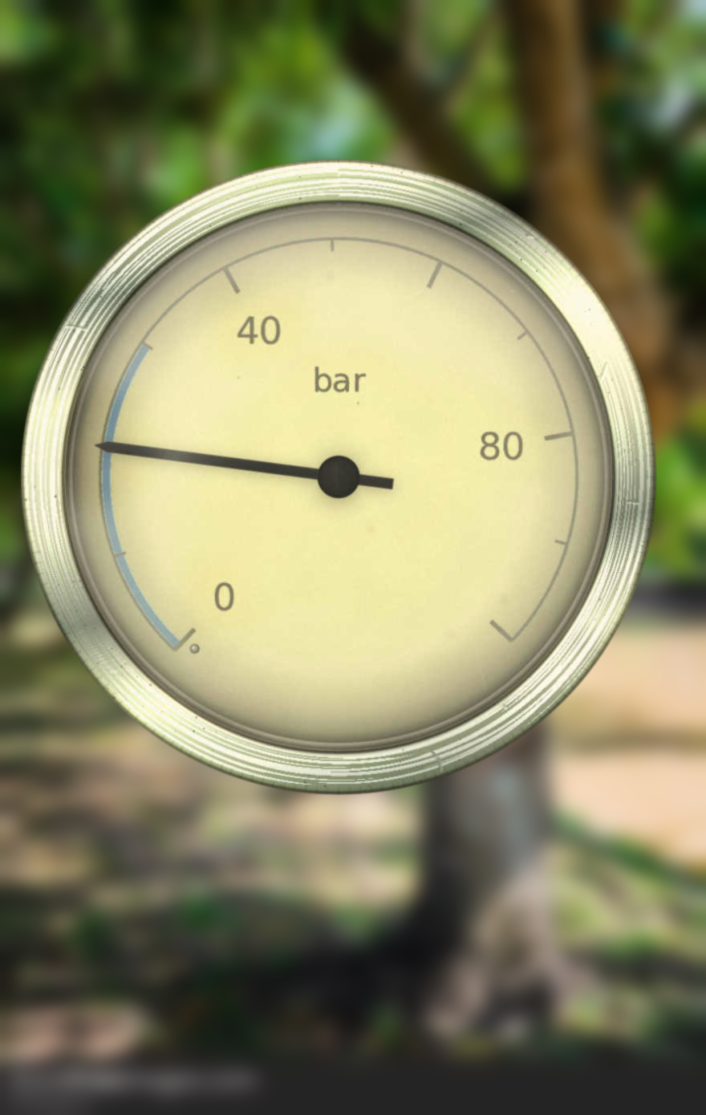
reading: value=20 unit=bar
